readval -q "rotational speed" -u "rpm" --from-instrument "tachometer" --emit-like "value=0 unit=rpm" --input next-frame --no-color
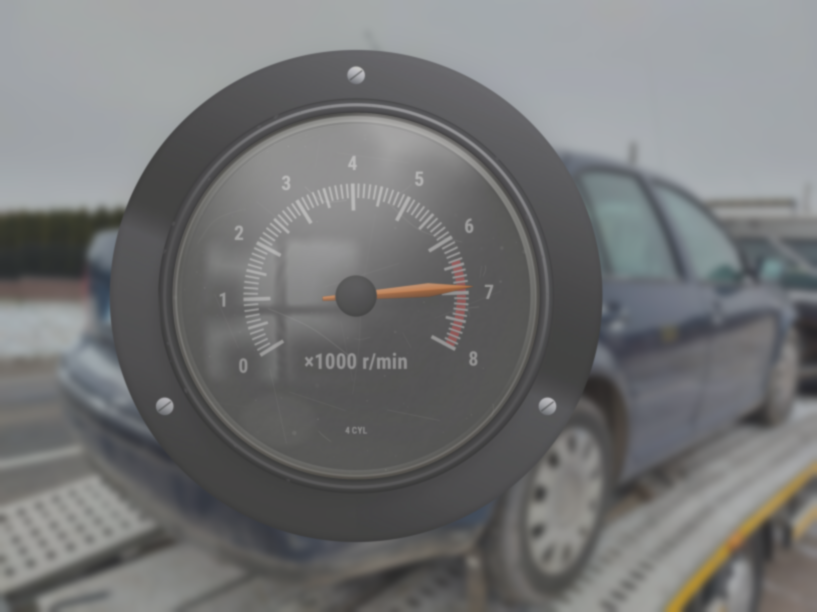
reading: value=6900 unit=rpm
